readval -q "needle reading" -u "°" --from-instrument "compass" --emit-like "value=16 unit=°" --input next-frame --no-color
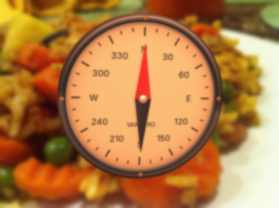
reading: value=0 unit=°
